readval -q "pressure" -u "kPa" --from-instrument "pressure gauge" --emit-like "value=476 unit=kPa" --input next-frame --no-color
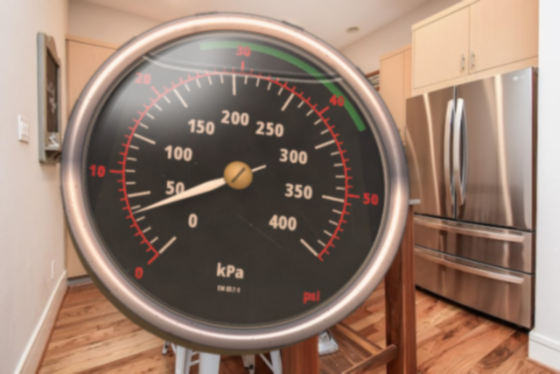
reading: value=35 unit=kPa
